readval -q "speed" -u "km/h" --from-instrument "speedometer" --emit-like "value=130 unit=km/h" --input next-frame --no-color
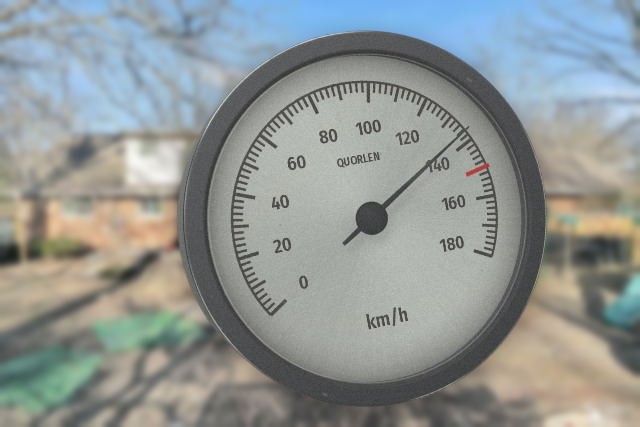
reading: value=136 unit=km/h
